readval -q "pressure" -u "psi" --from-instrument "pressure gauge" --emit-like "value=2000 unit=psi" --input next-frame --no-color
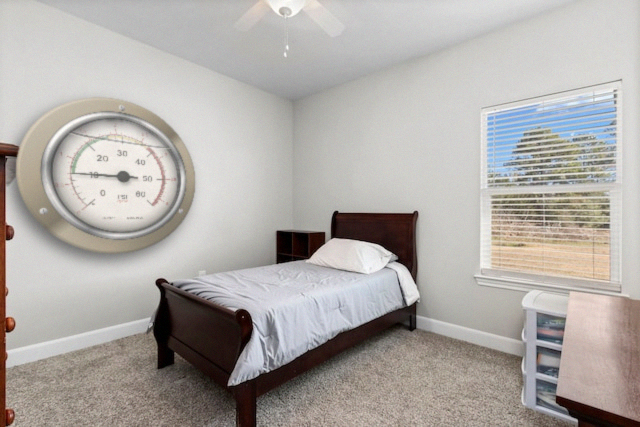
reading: value=10 unit=psi
